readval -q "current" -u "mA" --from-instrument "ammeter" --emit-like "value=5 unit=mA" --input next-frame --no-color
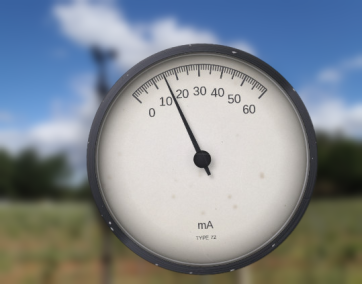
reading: value=15 unit=mA
